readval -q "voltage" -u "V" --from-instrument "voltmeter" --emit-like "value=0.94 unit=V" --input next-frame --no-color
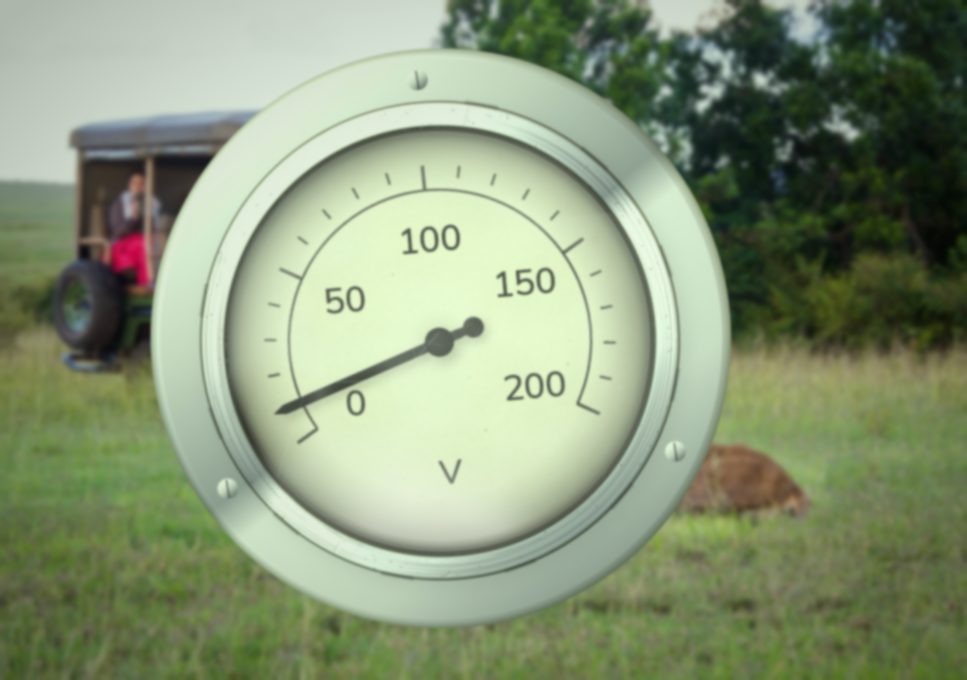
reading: value=10 unit=V
